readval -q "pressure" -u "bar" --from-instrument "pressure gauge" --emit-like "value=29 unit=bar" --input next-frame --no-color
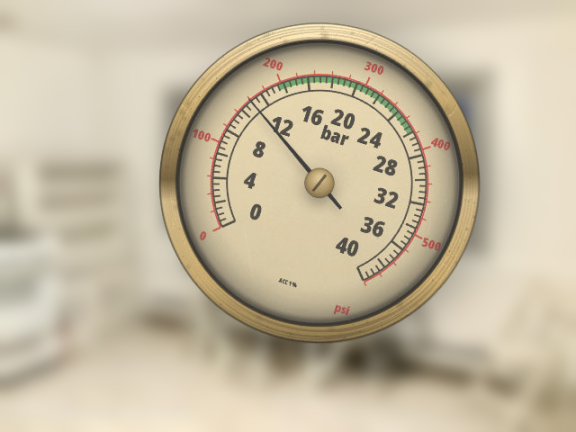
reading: value=11 unit=bar
